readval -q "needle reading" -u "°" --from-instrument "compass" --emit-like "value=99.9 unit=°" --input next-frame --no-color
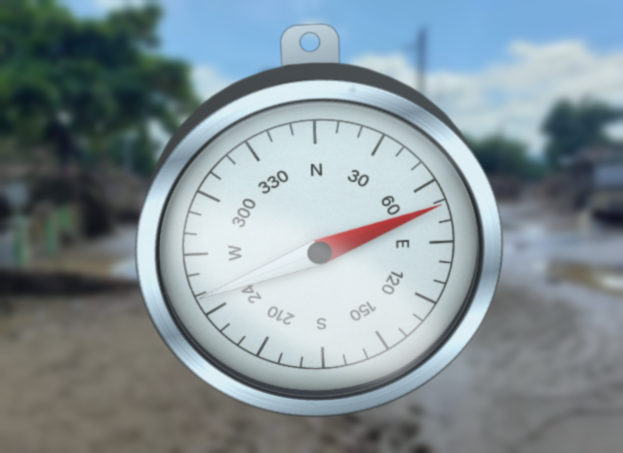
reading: value=70 unit=°
